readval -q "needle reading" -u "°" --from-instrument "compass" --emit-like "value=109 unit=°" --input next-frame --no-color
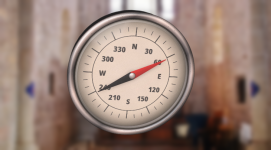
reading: value=60 unit=°
